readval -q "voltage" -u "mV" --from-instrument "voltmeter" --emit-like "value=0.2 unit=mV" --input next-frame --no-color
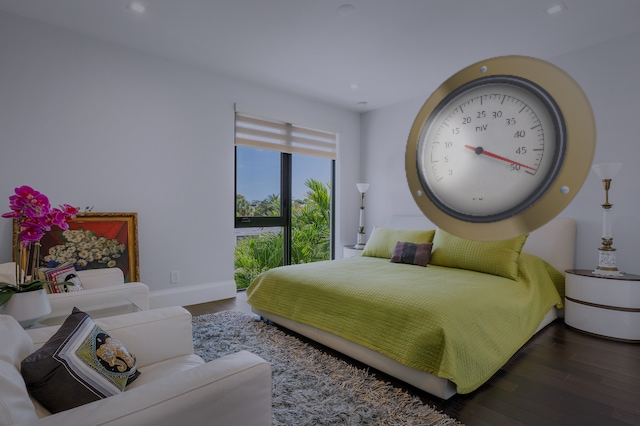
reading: value=49 unit=mV
